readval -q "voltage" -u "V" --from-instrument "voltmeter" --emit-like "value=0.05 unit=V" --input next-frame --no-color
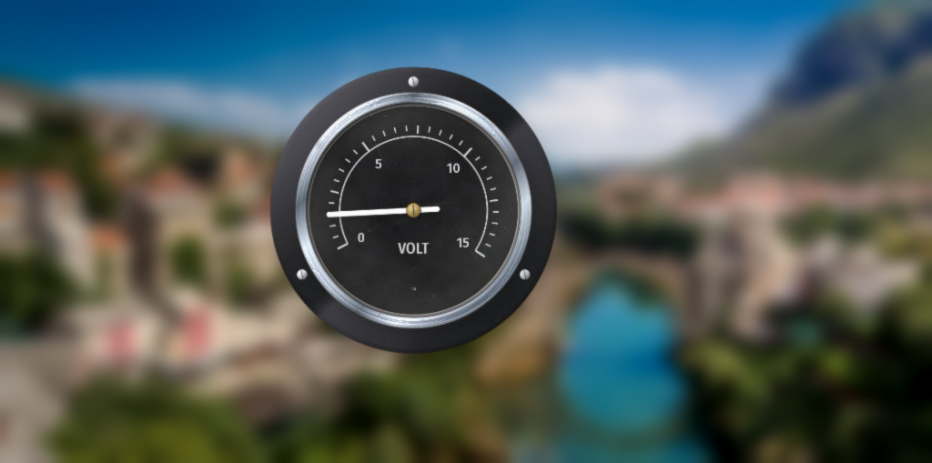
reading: value=1.5 unit=V
